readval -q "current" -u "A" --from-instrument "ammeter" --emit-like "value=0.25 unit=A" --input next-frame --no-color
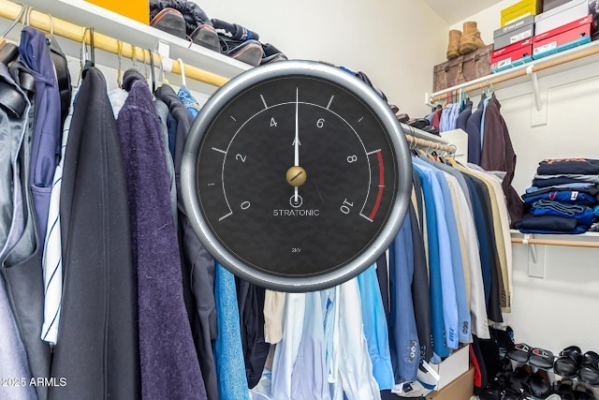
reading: value=5 unit=A
